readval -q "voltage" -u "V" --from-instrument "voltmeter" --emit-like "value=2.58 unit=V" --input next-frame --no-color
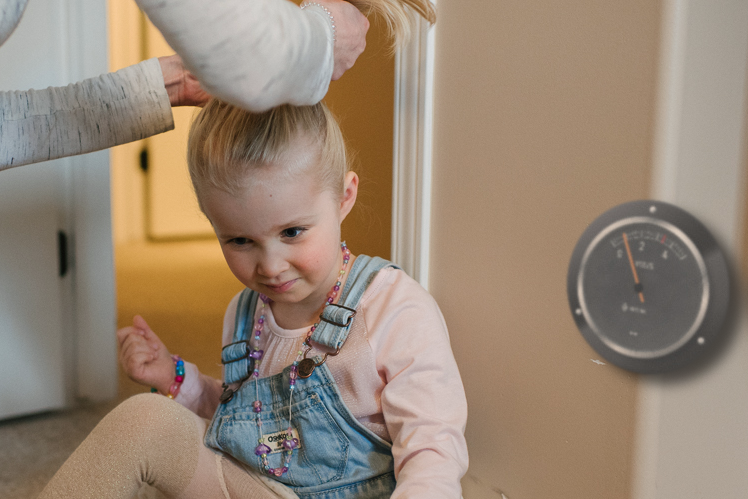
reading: value=1 unit=V
